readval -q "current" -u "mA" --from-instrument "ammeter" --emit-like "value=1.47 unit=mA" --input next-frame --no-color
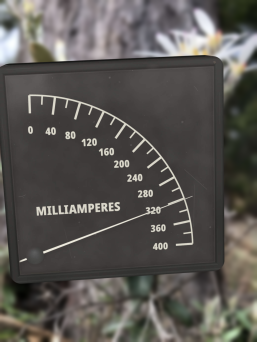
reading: value=320 unit=mA
